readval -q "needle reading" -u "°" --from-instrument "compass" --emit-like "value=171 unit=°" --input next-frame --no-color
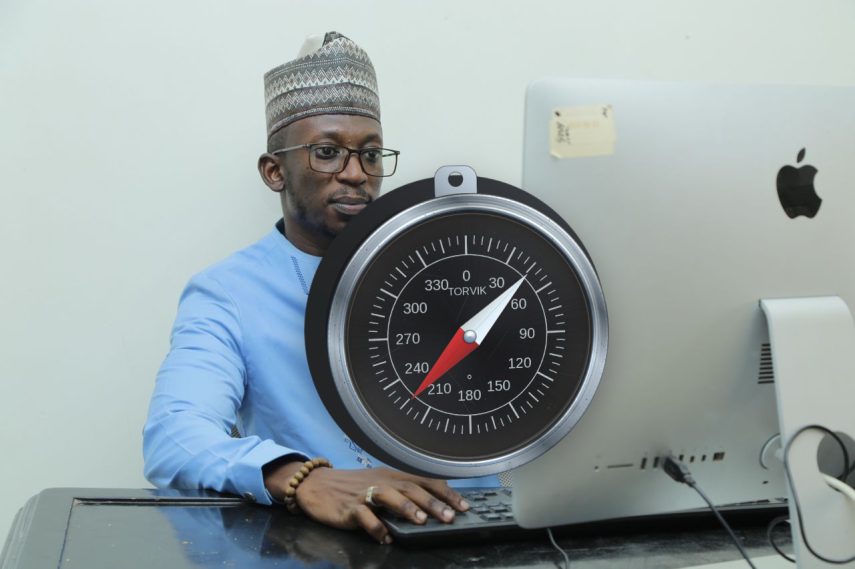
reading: value=225 unit=°
